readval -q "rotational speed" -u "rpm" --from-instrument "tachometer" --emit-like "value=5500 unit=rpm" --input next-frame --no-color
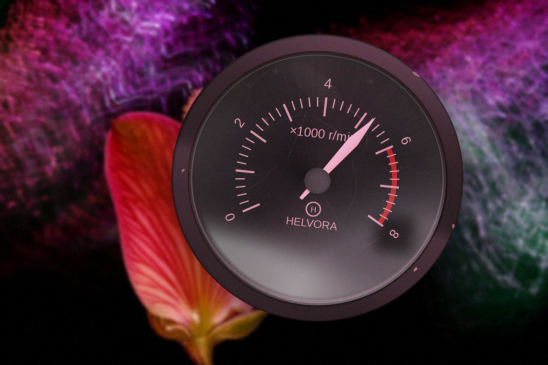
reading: value=5200 unit=rpm
